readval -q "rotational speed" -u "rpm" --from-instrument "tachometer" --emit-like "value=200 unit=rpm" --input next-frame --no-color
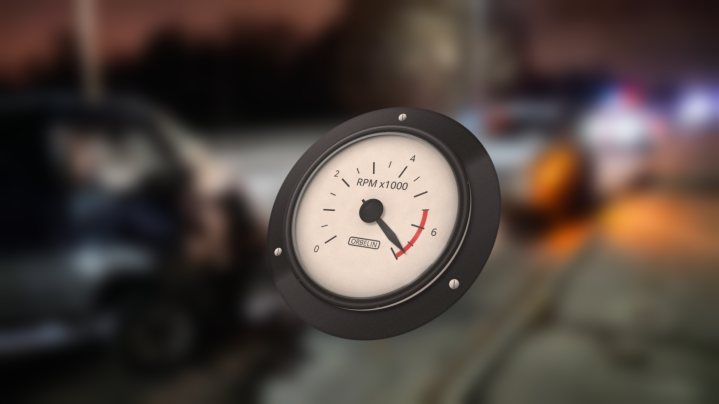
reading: value=6750 unit=rpm
